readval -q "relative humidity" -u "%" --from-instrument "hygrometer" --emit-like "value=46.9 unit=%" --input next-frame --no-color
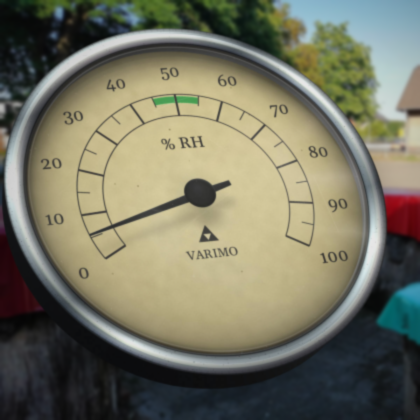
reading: value=5 unit=%
